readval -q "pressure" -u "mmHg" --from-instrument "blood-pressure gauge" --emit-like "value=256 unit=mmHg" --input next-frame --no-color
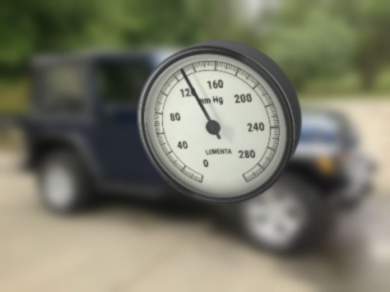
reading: value=130 unit=mmHg
